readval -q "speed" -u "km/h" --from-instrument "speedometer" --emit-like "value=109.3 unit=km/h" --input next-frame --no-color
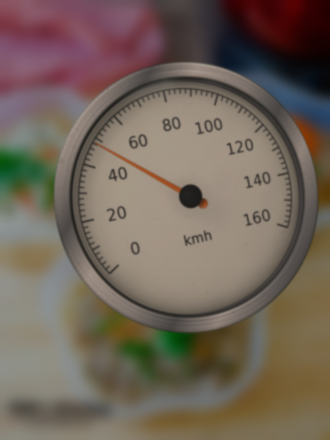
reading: value=48 unit=km/h
